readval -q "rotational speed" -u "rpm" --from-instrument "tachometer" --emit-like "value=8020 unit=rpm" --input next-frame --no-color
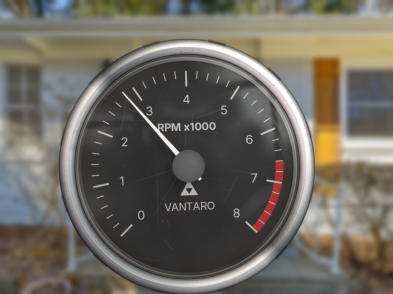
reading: value=2800 unit=rpm
